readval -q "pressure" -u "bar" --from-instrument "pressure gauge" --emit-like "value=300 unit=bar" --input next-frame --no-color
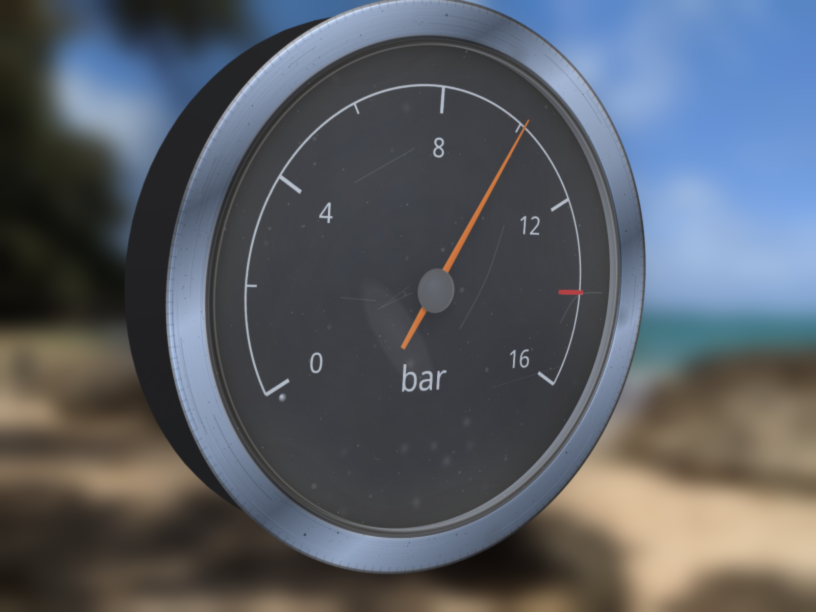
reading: value=10 unit=bar
